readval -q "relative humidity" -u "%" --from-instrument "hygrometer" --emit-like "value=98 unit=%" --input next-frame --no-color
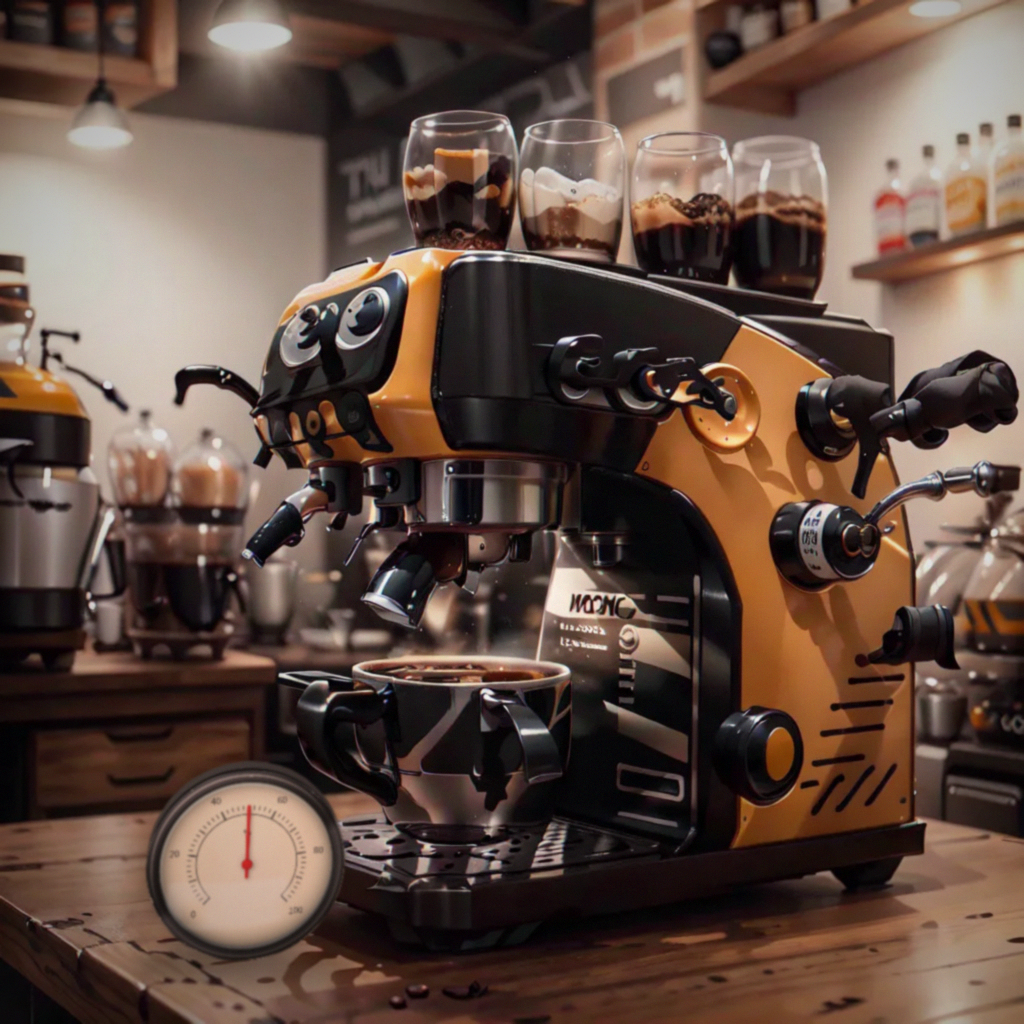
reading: value=50 unit=%
